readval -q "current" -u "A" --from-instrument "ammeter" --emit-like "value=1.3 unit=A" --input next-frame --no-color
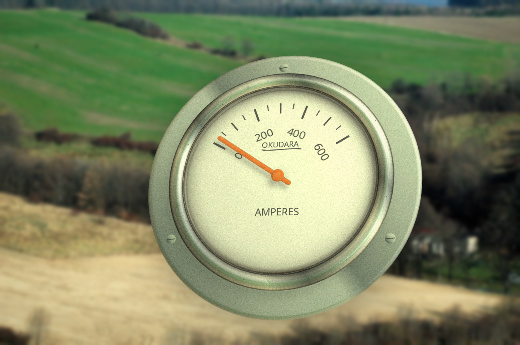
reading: value=25 unit=A
